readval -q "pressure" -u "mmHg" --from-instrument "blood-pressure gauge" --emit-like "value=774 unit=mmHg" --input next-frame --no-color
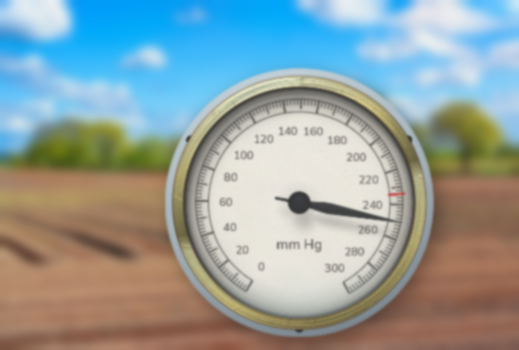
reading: value=250 unit=mmHg
